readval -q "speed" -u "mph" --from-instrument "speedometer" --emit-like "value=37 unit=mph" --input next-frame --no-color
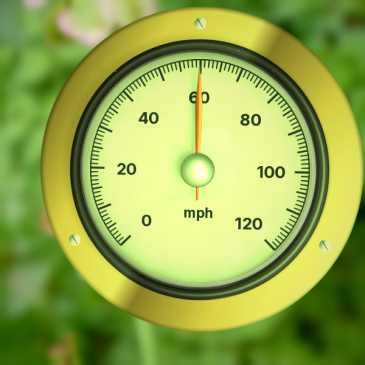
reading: value=60 unit=mph
